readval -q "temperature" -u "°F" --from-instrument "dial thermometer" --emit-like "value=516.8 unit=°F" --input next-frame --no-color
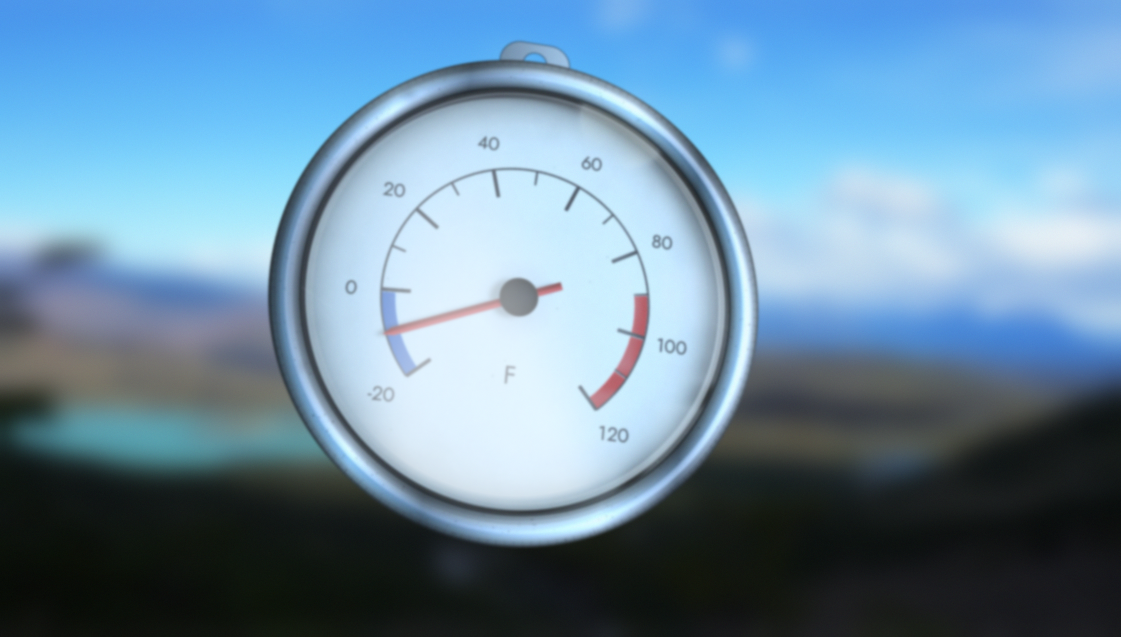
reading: value=-10 unit=°F
